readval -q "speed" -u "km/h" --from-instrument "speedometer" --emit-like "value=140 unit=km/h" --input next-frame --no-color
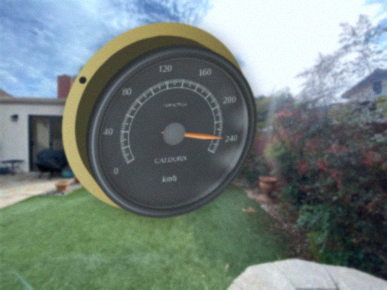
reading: value=240 unit=km/h
